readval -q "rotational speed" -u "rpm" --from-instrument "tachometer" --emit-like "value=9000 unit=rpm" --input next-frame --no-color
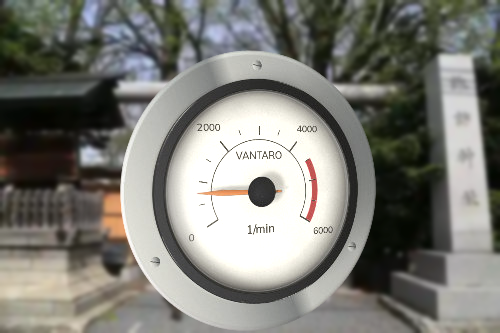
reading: value=750 unit=rpm
